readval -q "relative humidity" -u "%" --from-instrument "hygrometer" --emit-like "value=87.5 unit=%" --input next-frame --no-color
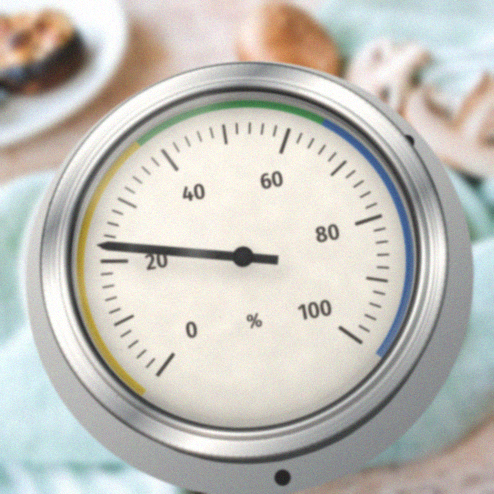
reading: value=22 unit=%
